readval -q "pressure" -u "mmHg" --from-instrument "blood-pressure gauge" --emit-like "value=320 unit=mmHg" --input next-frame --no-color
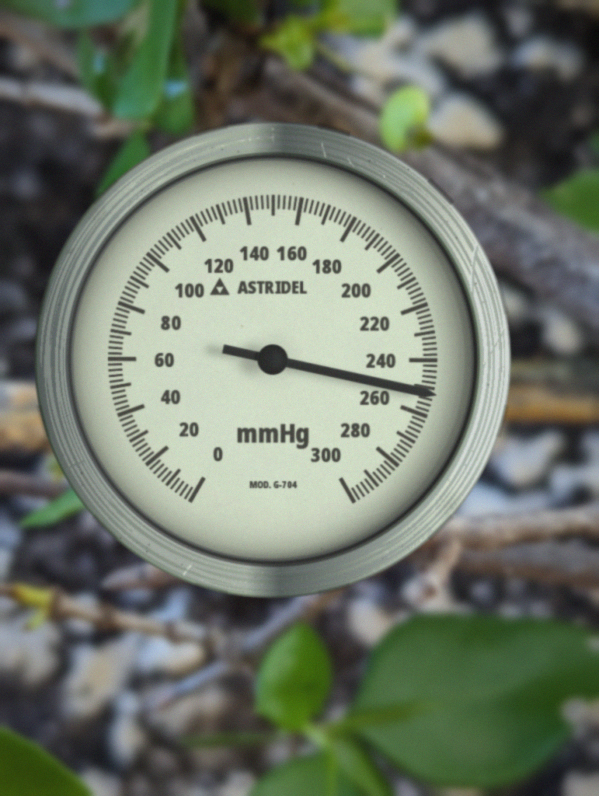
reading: value=252 unit=mmHg
